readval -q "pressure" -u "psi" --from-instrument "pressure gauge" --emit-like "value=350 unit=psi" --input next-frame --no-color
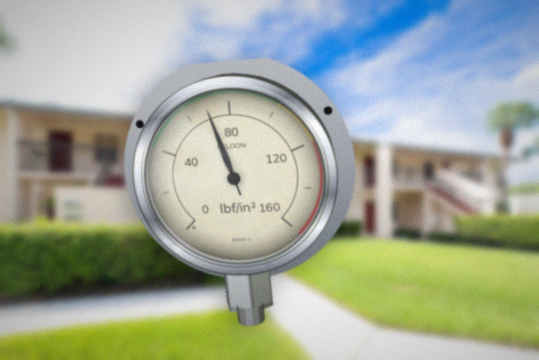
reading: value=70 unit=psi
